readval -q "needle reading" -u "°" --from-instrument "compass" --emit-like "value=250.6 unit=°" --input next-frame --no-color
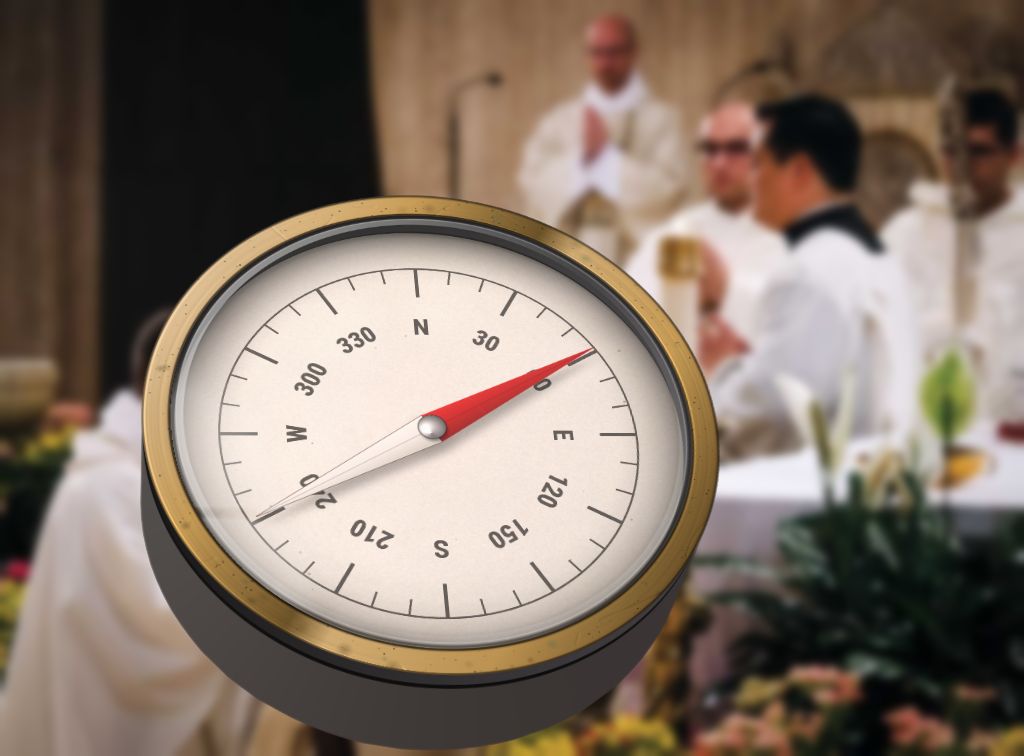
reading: value=60 unit=°
